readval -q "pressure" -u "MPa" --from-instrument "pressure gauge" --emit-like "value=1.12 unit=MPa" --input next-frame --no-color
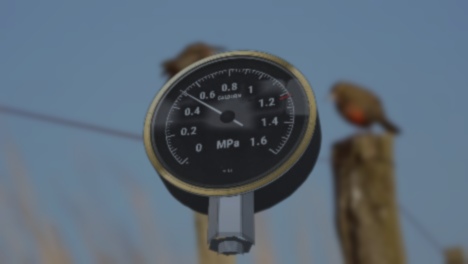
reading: value=0.5 unit=MPa
